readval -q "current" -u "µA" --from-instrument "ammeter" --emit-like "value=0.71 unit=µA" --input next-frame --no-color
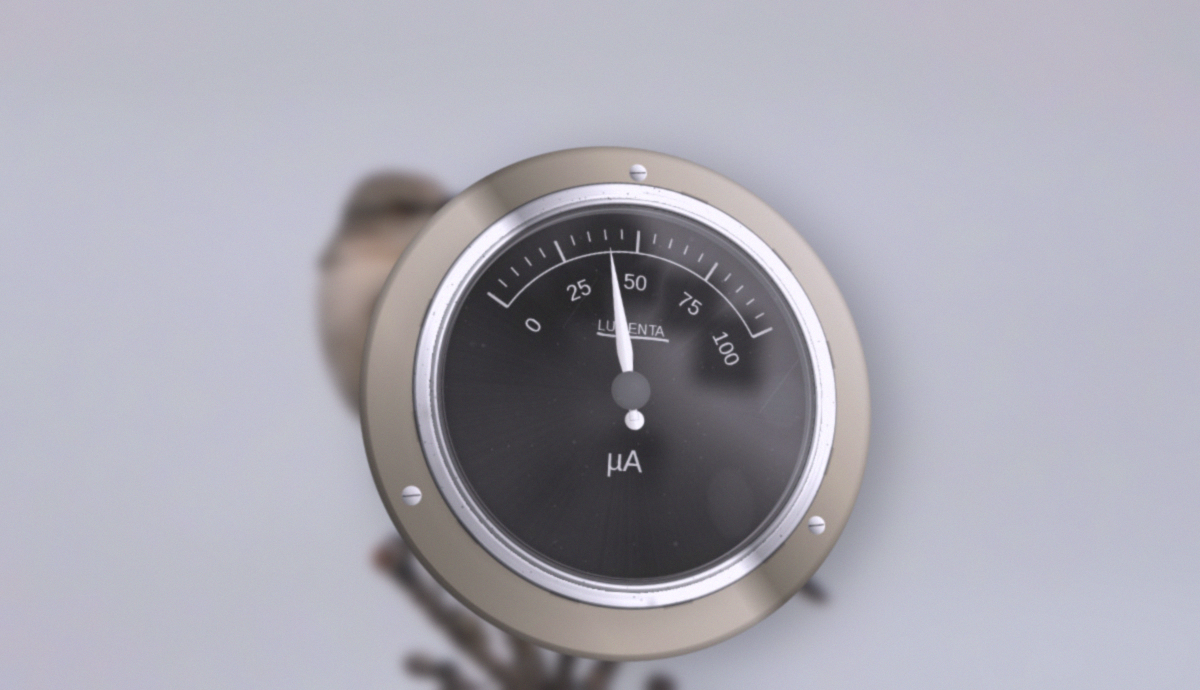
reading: value=40 unit=µA
